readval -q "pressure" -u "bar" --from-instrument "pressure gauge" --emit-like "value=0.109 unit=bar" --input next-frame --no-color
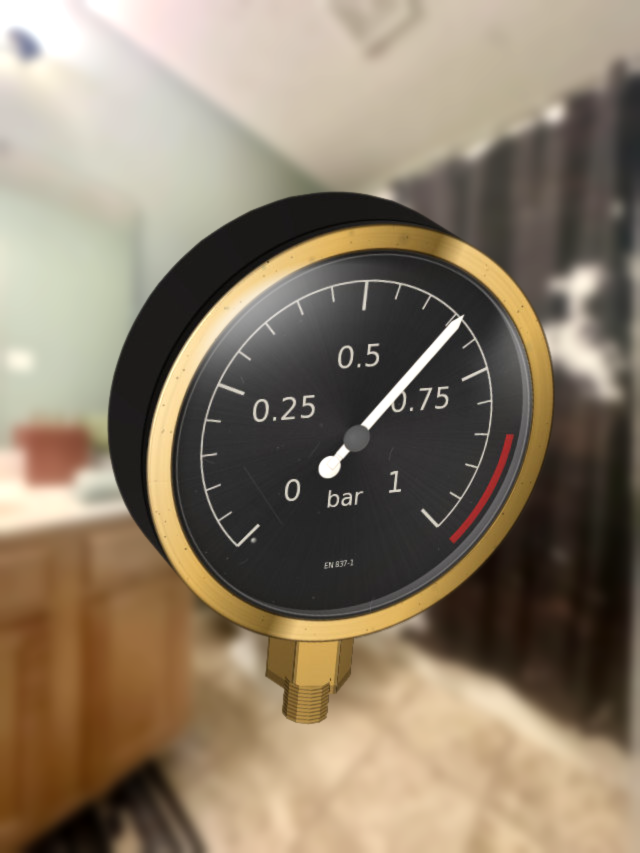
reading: value=0.65 unit=bar
